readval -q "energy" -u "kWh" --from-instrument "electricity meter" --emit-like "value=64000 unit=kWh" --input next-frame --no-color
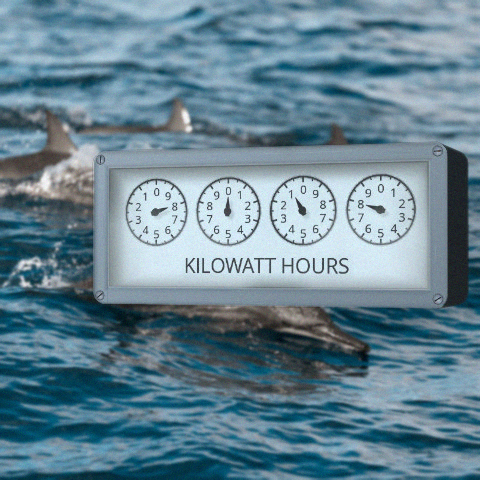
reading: value=8008 unit=kWh
